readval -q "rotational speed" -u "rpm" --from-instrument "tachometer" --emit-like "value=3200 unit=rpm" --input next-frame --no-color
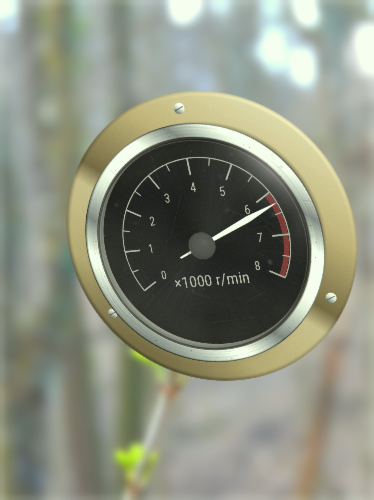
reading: value=6250 unit=rpm
